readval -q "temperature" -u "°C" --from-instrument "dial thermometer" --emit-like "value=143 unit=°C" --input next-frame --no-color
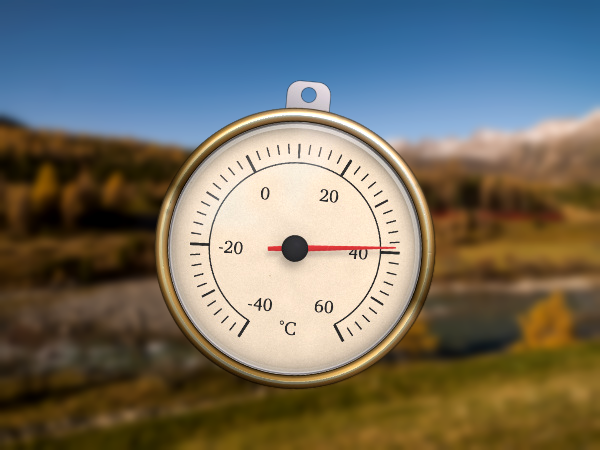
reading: value=39 unit=°C
